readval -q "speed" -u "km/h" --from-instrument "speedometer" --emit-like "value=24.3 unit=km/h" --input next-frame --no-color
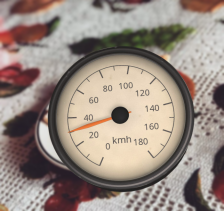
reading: value=30 unit=km/h
